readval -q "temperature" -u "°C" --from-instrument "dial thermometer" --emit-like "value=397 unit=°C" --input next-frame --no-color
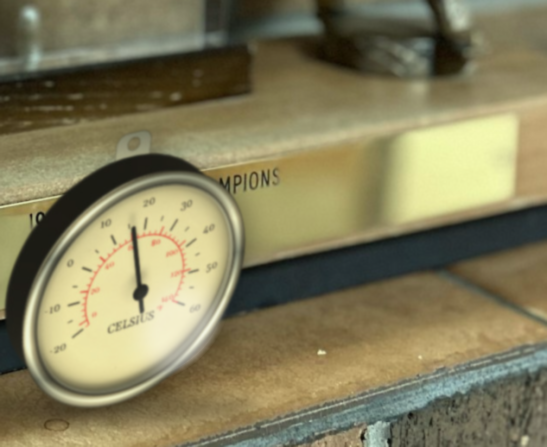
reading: value=15 unit=°C
